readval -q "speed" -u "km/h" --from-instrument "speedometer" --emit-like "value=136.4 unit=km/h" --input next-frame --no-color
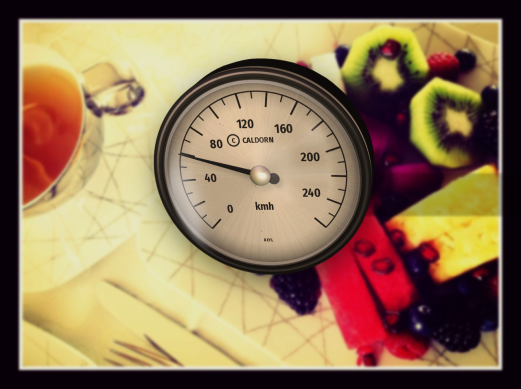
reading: value=60 unit=km/h
